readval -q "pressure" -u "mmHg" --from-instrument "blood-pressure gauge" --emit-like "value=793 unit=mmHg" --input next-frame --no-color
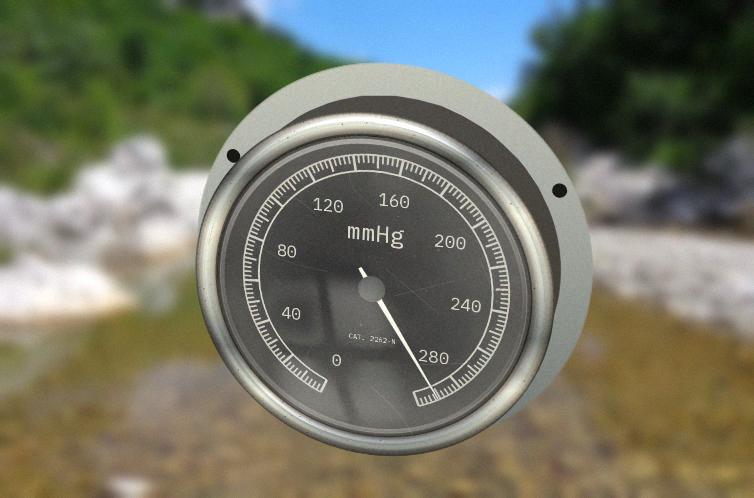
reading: value=290 unit=mmHg
